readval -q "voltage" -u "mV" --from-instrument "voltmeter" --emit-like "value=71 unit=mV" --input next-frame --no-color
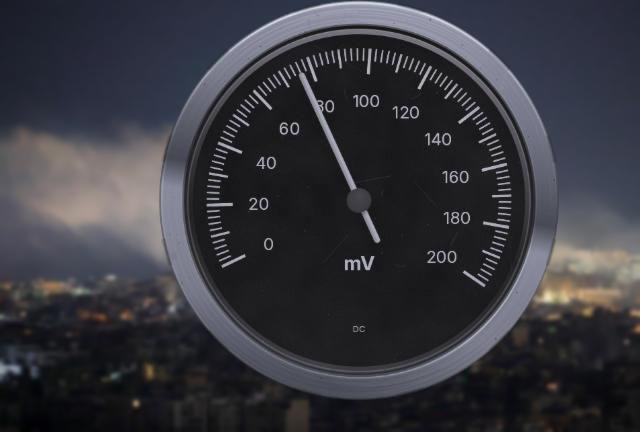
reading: value=76 unit=mV
